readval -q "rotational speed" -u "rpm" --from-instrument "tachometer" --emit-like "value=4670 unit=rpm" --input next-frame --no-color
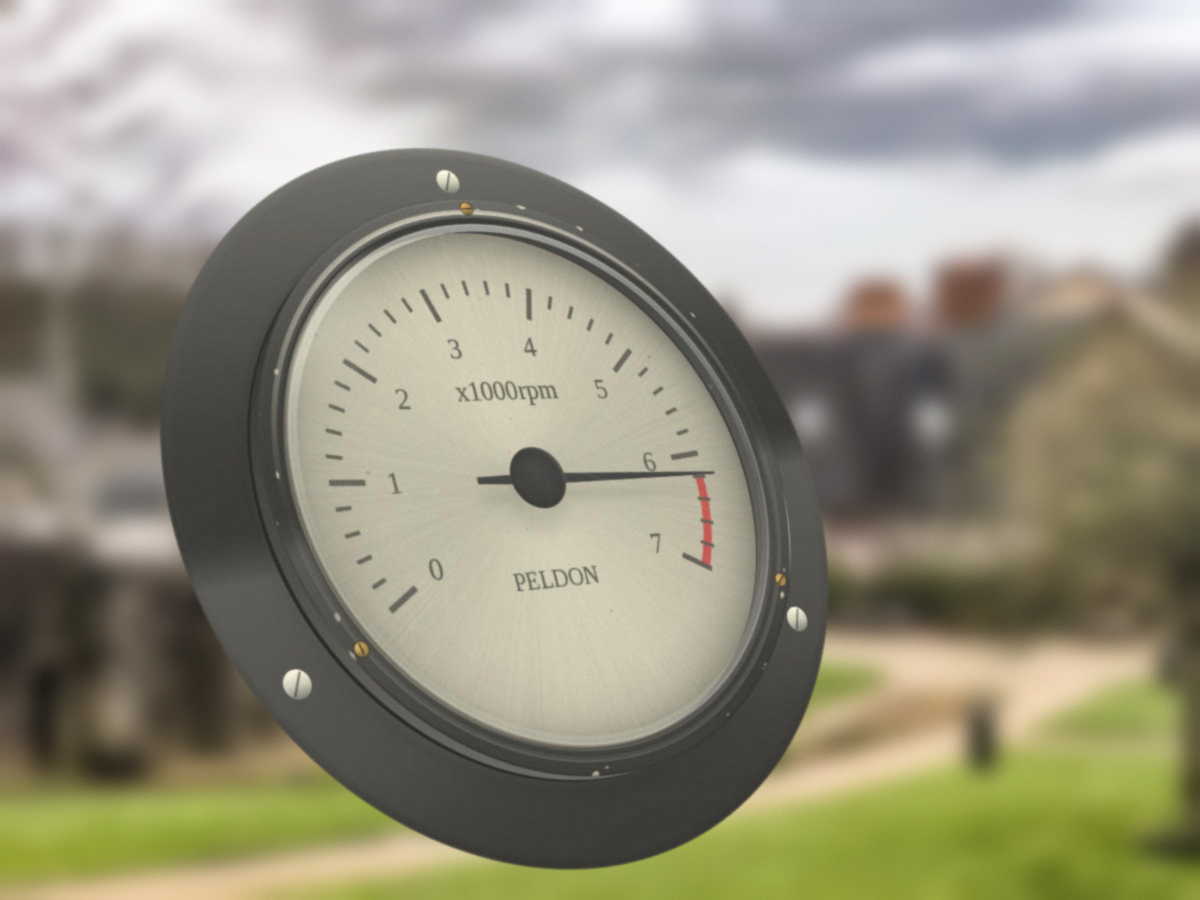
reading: value=6200 unit=rpm
